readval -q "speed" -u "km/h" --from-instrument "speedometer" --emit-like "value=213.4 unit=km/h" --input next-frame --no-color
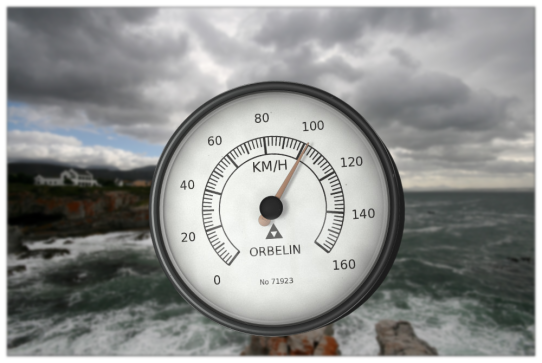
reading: value=102 unit=km/h
